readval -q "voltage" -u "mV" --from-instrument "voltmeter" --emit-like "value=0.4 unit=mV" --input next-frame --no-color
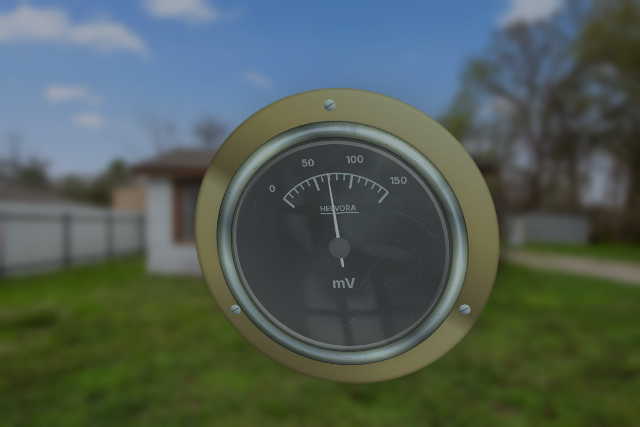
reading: value=70 unit=mV
